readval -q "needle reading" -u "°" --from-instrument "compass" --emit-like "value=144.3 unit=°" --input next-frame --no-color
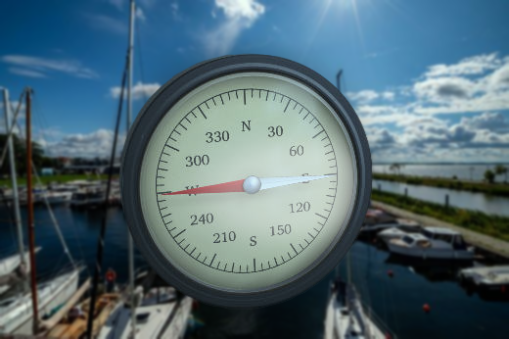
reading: value=270 unit=°
